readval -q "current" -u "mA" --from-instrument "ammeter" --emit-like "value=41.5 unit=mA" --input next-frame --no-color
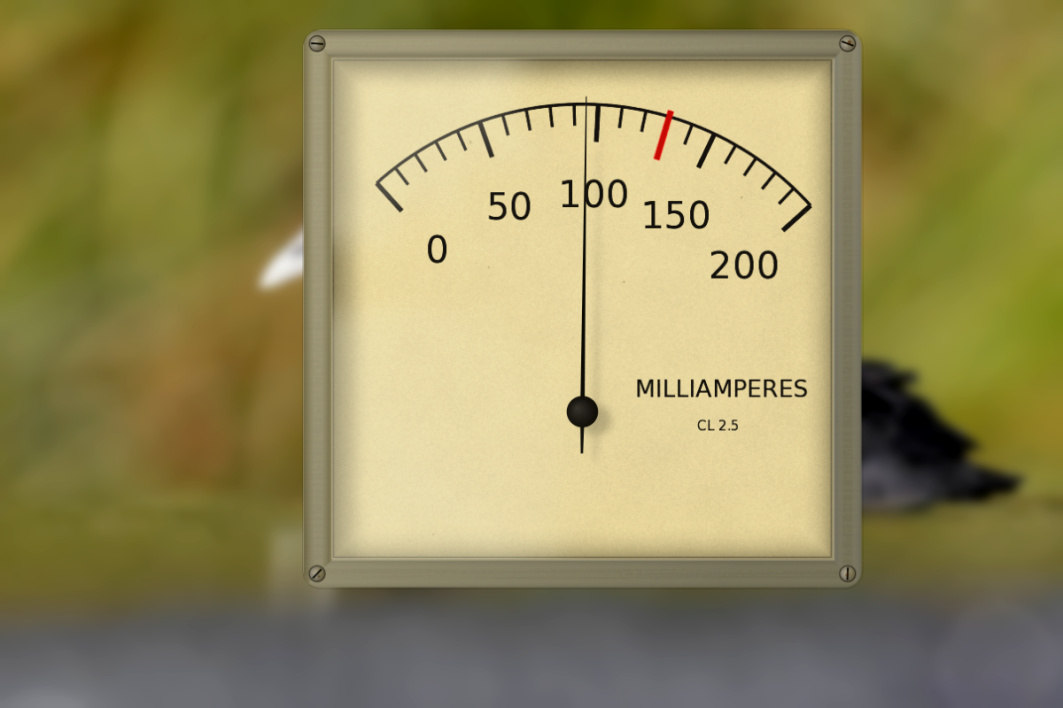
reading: value=95 unit=mA
